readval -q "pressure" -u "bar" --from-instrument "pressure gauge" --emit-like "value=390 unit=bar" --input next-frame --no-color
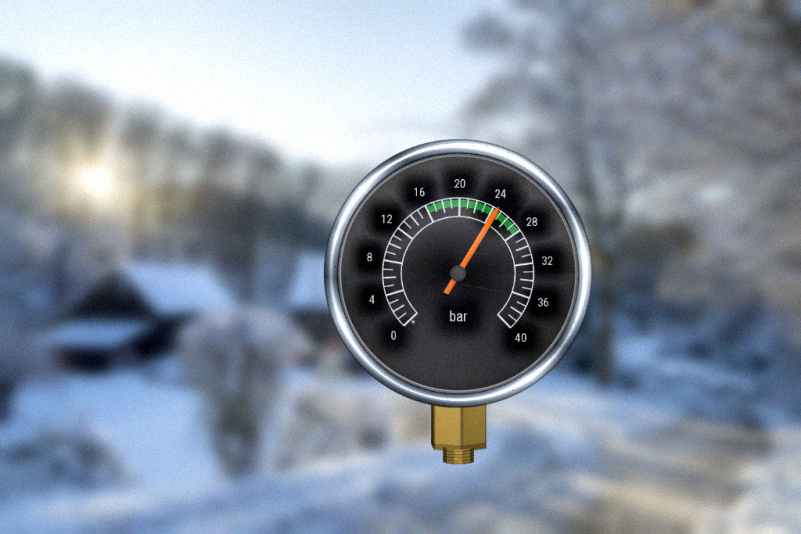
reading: value=24.5 unit=bar
